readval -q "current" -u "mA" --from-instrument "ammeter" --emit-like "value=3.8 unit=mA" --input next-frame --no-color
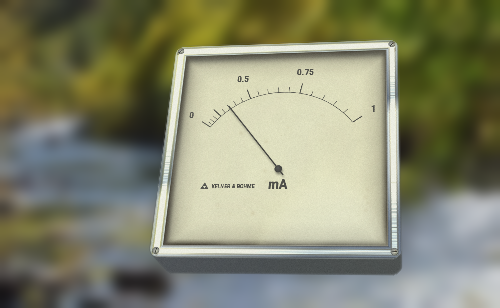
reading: value=0.35 unit=mA
